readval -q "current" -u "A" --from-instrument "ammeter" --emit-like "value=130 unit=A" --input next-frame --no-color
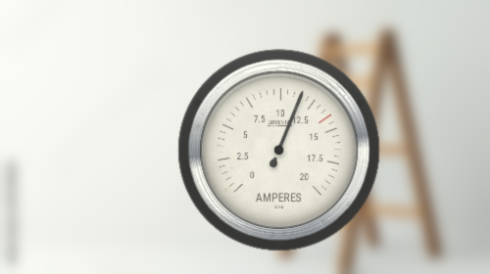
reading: value=11.5 unit=A
